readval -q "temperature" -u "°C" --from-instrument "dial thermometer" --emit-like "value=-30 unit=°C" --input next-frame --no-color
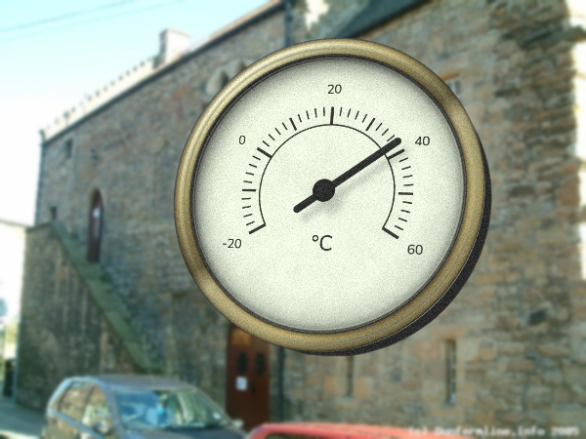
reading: value=38 unit=°C
